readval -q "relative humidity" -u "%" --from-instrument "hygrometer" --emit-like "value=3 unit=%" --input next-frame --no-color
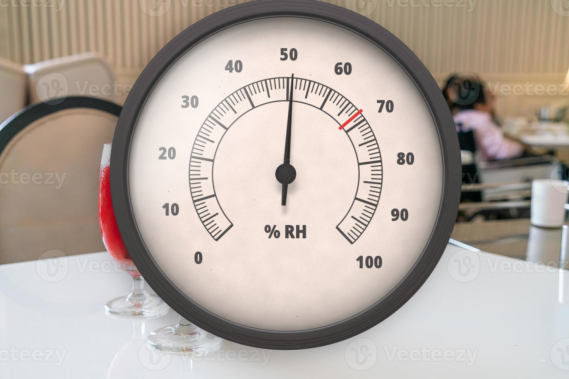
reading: value=51 unit=%
